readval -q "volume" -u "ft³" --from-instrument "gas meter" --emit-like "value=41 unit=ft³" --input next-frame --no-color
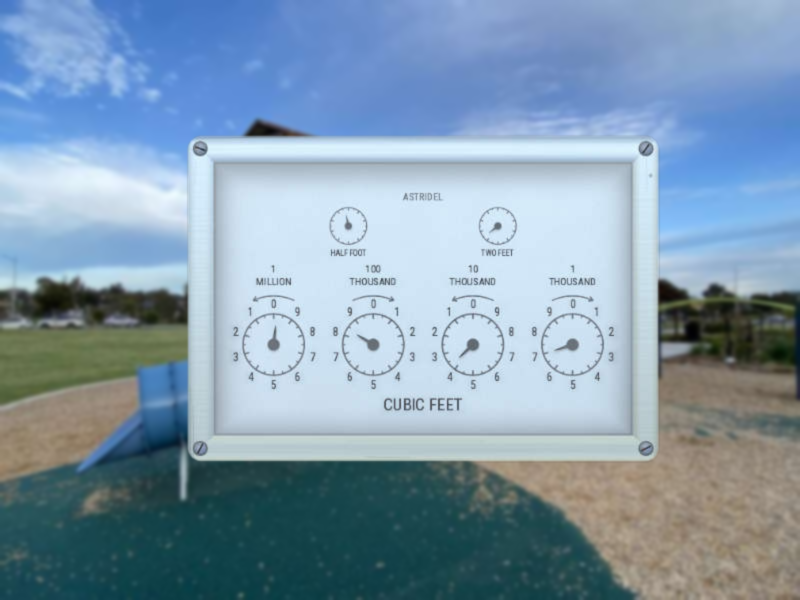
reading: value=983700 unit=ft³
